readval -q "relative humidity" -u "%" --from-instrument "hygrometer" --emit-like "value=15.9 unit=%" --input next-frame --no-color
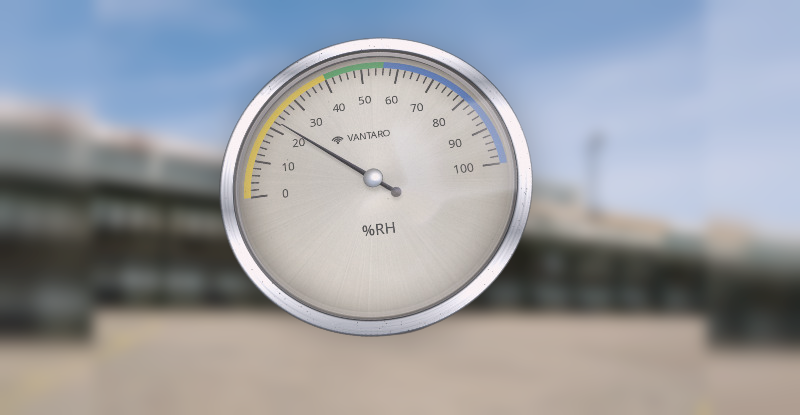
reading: value=22 unit=%
